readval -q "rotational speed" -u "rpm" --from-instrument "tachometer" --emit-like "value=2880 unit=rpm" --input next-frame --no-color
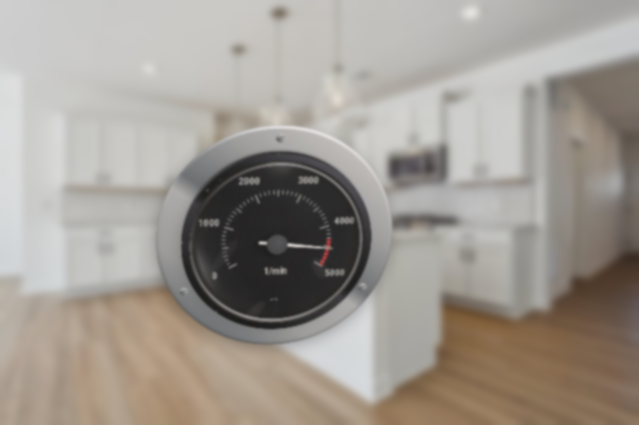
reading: value=4500 unit=rpm
